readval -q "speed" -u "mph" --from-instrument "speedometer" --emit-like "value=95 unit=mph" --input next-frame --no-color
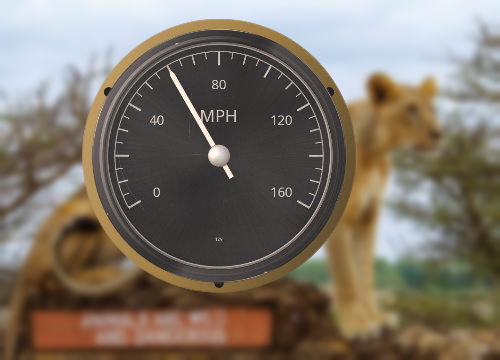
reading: value=60 unit=mph
